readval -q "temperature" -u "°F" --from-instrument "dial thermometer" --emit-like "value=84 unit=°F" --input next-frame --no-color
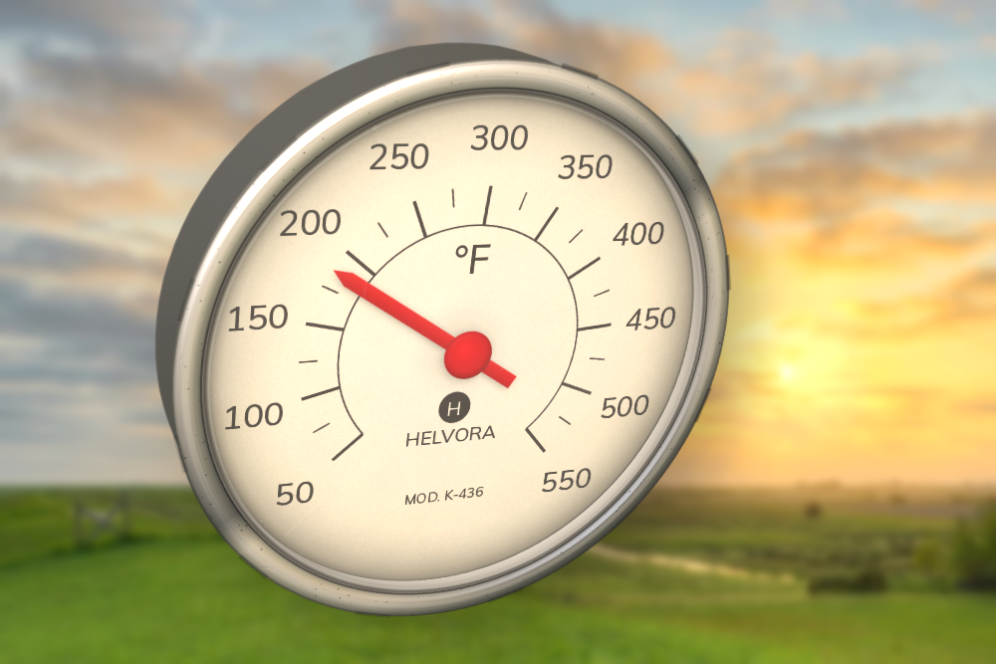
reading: value=187.5 unit=°F
